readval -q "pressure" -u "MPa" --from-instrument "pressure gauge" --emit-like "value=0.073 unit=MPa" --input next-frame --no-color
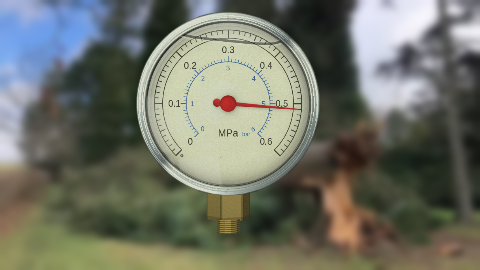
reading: value=0.51 unit=MPa
